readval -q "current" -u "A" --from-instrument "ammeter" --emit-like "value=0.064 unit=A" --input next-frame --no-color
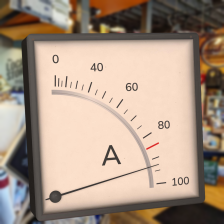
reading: value=92.5 unit=A
